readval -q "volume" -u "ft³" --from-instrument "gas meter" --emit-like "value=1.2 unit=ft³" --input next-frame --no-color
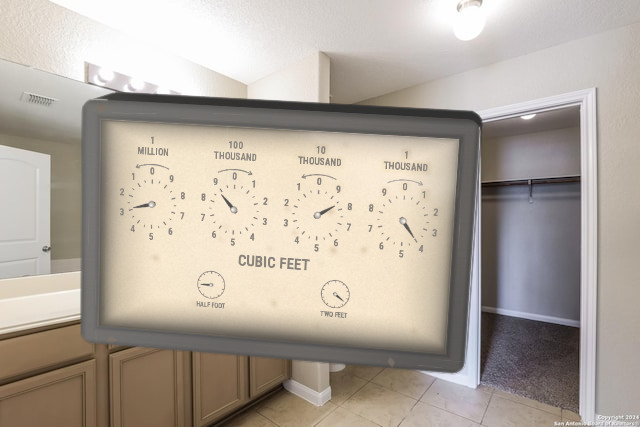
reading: value=288400 unit=ft³
